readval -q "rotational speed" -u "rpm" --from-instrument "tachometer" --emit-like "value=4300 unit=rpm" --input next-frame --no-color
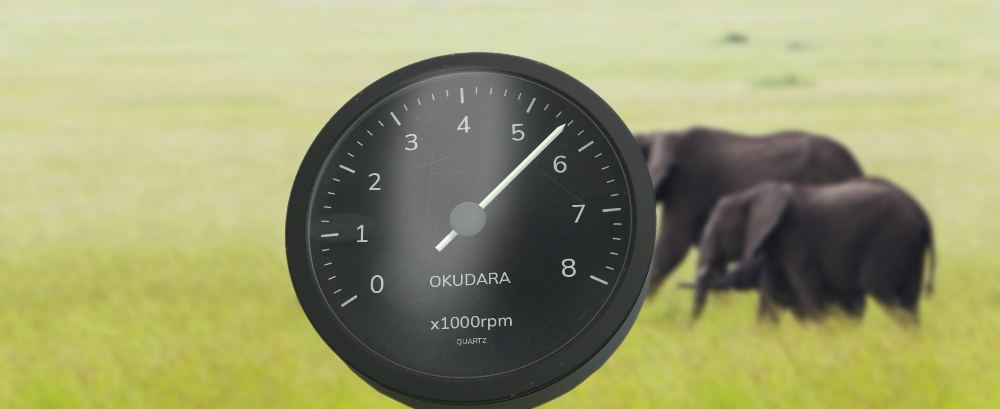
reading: value=5600 unit=rpm
